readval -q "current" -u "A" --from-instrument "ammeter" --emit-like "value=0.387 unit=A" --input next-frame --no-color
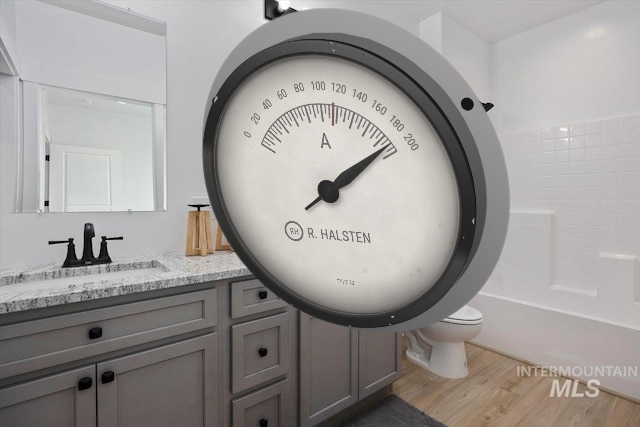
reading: value=190 unit=A
